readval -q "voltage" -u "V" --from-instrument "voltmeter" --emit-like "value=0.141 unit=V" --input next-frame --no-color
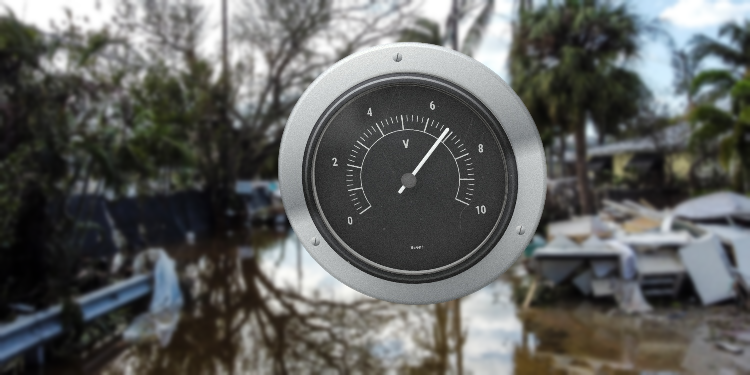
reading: value=6.8 unit=V
